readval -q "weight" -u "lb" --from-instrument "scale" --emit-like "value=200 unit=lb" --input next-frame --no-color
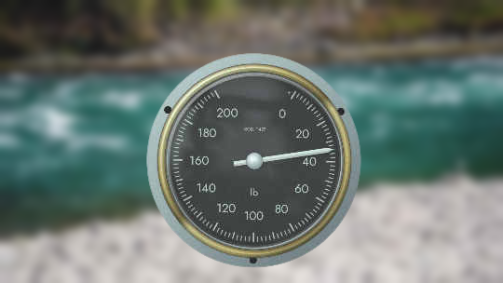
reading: value=34 unit=lb
